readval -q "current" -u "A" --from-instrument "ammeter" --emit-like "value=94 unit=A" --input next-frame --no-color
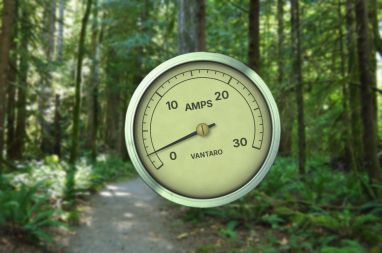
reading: value=2 unit=A
